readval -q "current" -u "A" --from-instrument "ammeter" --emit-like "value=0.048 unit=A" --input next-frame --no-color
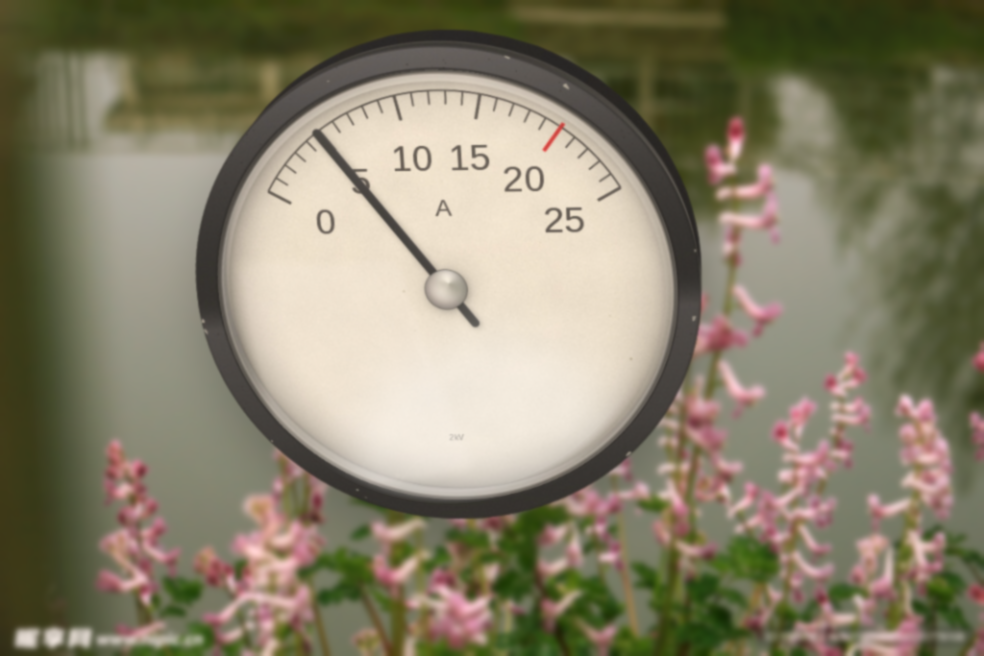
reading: value=5 unit=A
